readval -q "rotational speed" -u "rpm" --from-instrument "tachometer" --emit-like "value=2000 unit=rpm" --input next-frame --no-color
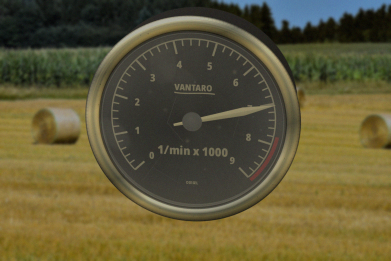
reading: value=7000 unit=rpm
